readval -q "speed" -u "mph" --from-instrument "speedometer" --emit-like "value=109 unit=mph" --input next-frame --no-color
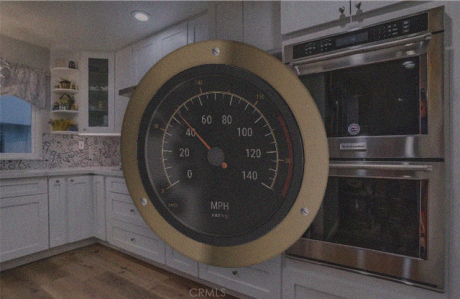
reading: value=45 unit=mph
